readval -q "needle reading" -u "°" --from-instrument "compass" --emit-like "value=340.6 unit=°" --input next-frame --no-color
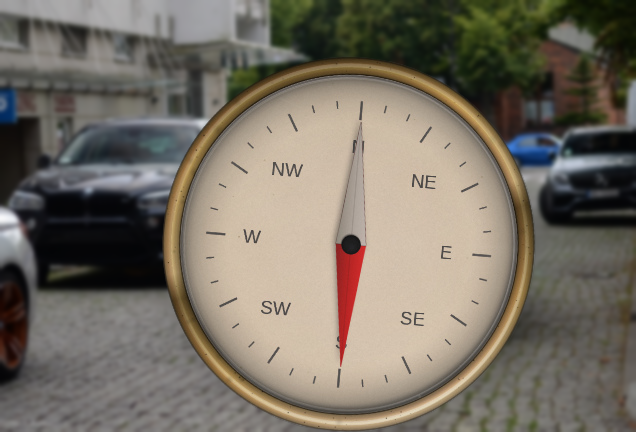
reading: value=180 unit=°
